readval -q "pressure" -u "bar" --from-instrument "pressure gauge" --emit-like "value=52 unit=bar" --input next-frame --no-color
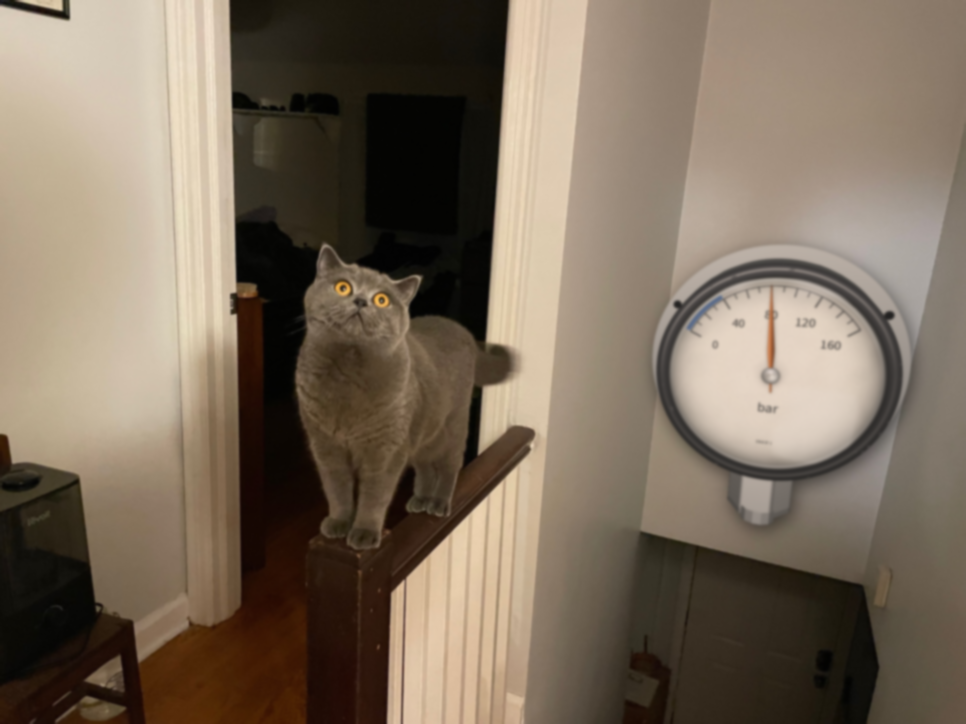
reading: value=80 unit=bar
